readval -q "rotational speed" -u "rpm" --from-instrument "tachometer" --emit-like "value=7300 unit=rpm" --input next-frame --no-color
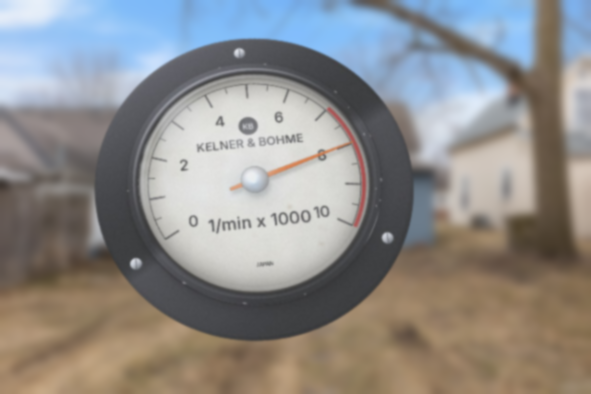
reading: value=8000 unit=rpm
